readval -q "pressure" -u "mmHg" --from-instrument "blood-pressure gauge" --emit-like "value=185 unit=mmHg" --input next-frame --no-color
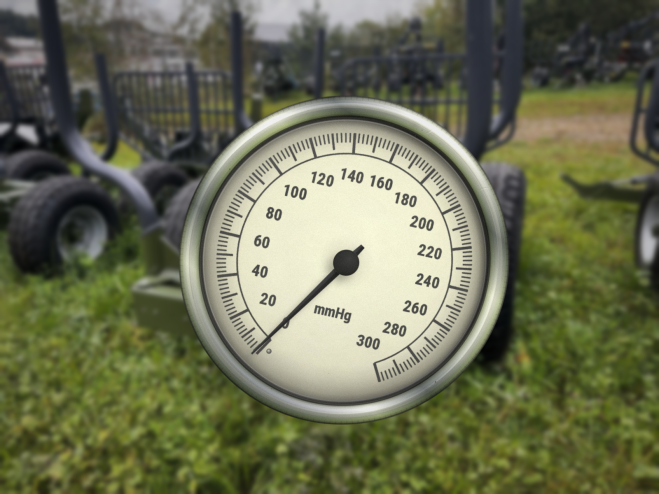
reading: value=2 unit=mmHg
